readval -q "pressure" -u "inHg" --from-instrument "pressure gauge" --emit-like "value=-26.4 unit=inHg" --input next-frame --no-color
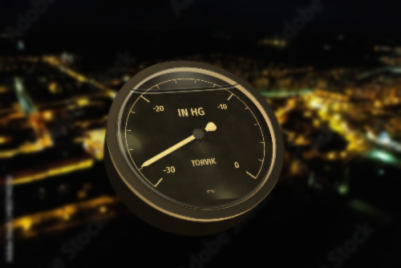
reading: value=-28 unit=inHg
